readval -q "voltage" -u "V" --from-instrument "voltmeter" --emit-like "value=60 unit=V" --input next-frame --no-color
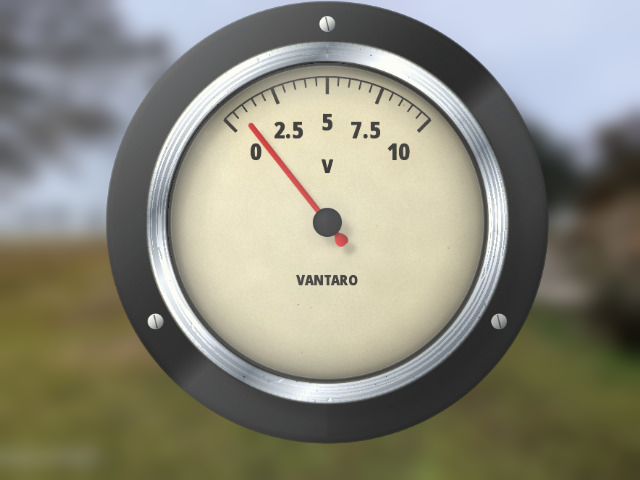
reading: value=0.75 unit=V
